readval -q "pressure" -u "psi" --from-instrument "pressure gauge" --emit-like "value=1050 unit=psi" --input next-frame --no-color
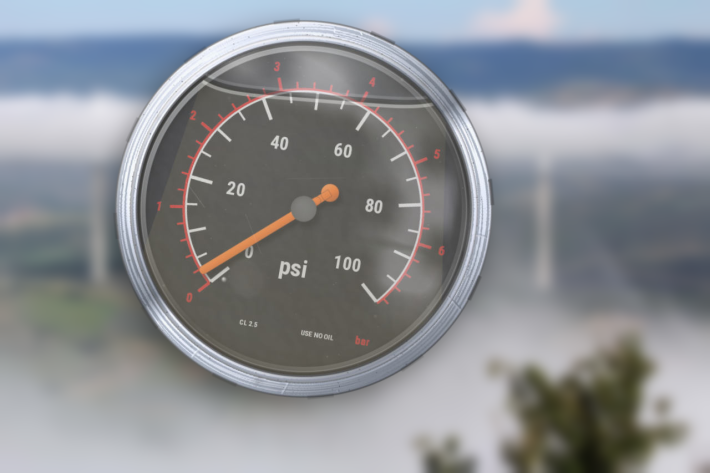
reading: value=2.5 unit=psi
